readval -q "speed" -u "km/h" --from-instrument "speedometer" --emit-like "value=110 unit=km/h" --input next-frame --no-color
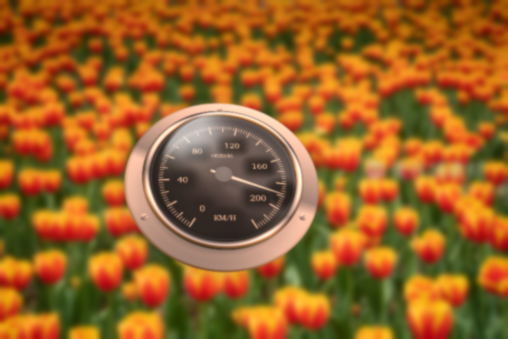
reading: value=190 unit=km/h
